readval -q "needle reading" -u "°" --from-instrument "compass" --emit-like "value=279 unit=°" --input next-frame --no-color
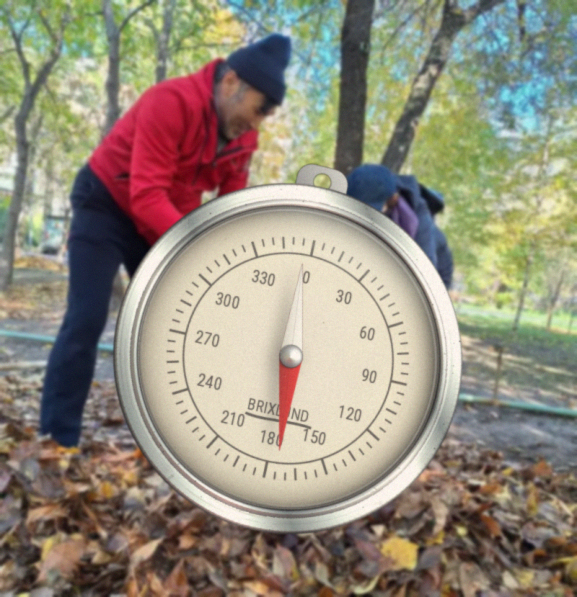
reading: value=175 unit=°
